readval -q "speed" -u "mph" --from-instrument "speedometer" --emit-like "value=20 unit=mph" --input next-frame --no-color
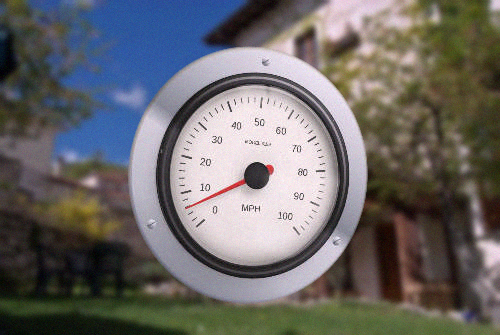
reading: value=6 unit=mph
